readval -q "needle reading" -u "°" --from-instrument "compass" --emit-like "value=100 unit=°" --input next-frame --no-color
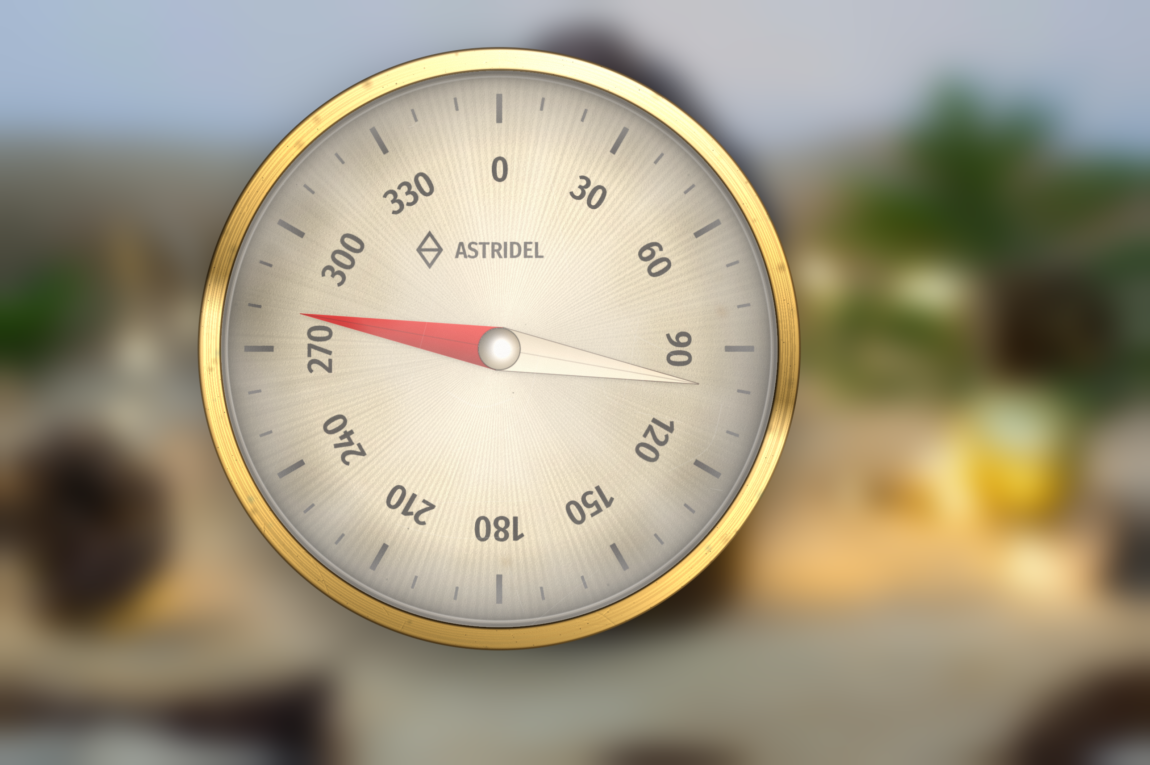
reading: value=280 unit=°
